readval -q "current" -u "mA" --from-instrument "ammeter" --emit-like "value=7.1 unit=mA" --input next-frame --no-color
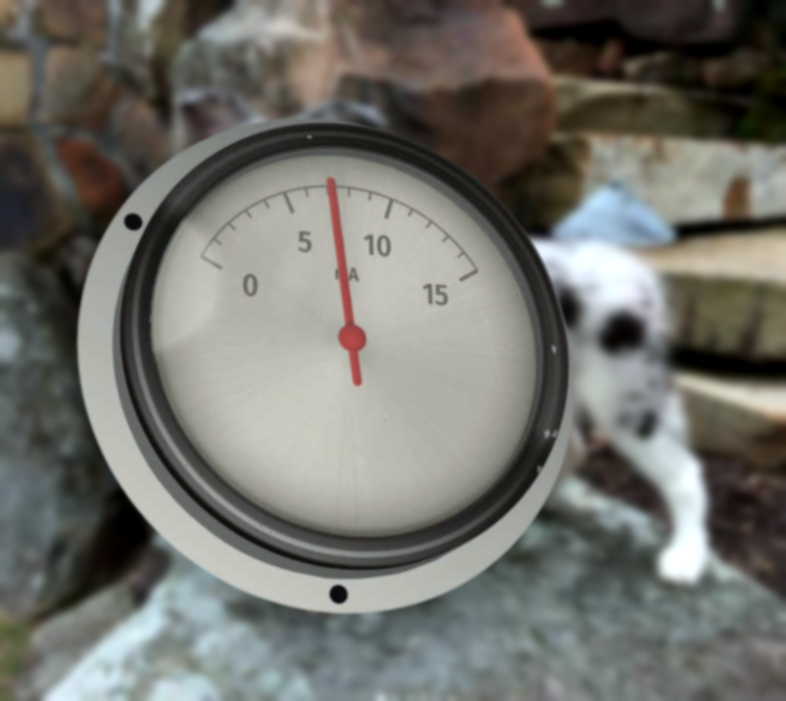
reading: value=7 unit=mA
